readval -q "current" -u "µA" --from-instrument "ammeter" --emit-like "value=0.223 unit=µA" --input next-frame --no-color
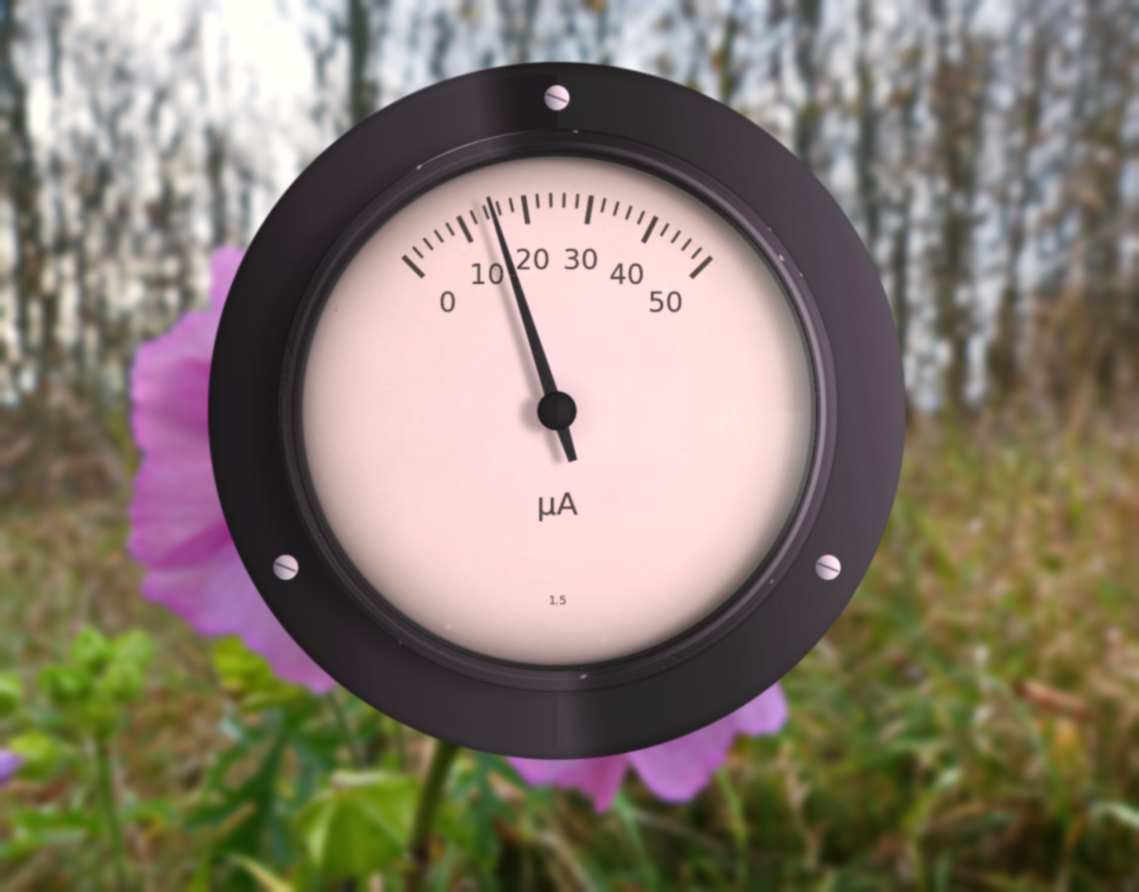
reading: value=15 unit=µA
